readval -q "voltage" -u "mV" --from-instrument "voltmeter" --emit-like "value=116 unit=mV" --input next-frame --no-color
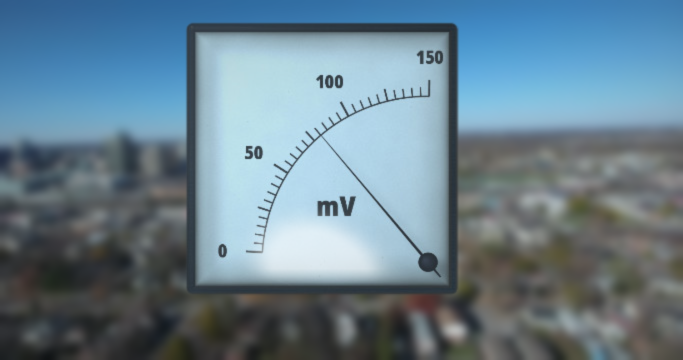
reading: value=80 unit=mV
